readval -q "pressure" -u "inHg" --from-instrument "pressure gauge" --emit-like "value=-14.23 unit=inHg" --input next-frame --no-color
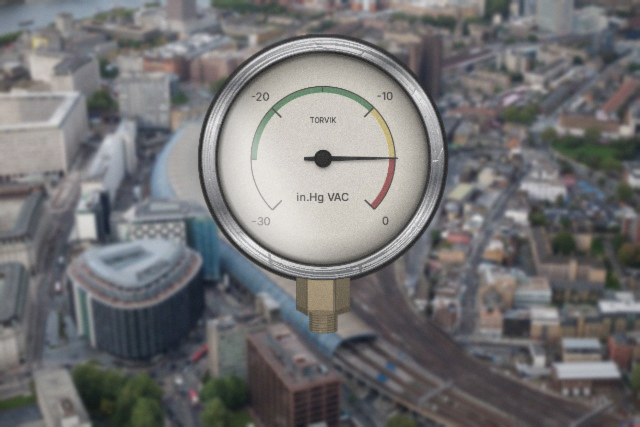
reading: value=-5 unit=inHg
